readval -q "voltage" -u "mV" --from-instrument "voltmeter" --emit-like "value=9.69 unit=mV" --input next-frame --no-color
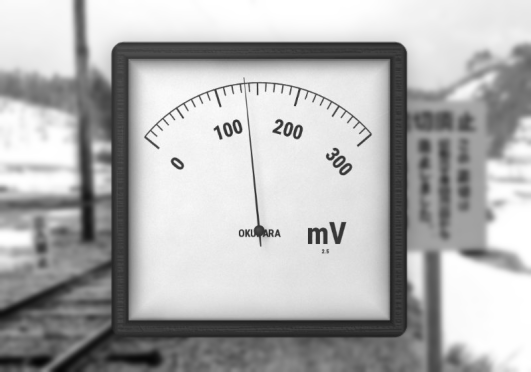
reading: value=135 unit=mV
